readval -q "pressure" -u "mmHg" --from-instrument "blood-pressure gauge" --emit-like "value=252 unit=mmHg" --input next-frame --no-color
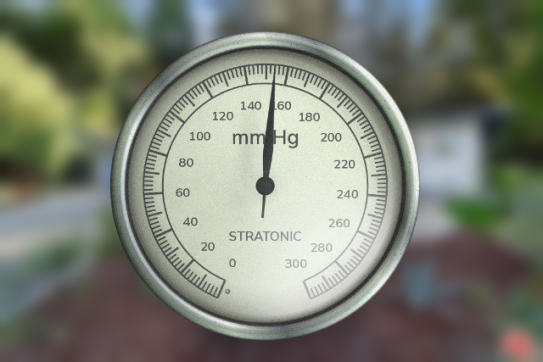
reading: value=154 unit=mmHg
